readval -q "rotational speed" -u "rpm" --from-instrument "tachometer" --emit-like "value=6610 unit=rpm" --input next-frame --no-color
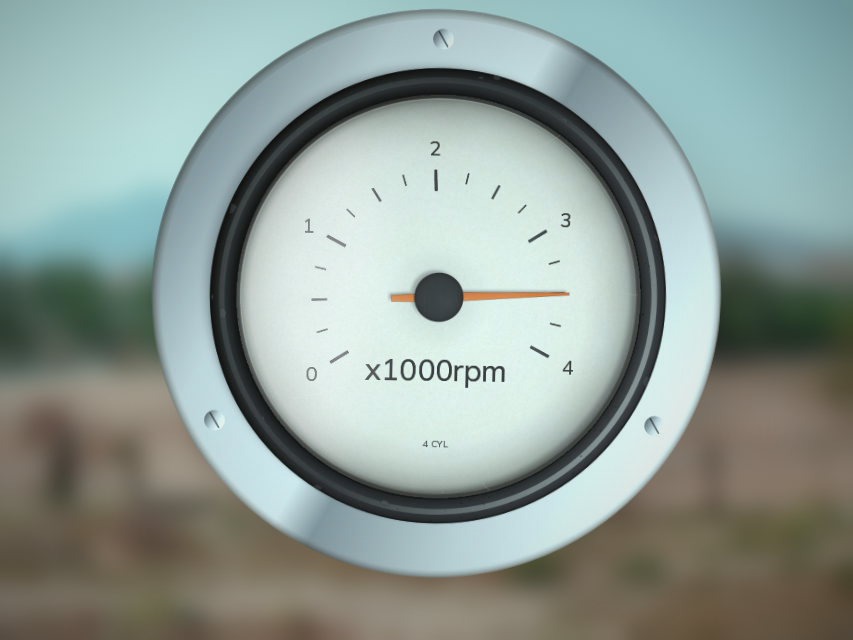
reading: value=3500 unit=rpm
